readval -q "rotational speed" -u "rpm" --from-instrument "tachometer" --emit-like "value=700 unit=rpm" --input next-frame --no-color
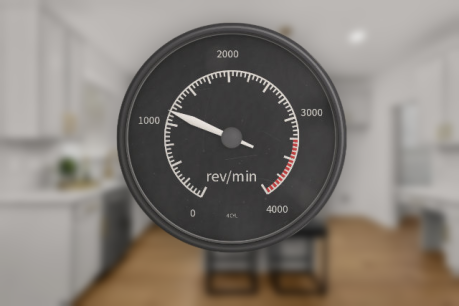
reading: value=1150 unit=rpm
